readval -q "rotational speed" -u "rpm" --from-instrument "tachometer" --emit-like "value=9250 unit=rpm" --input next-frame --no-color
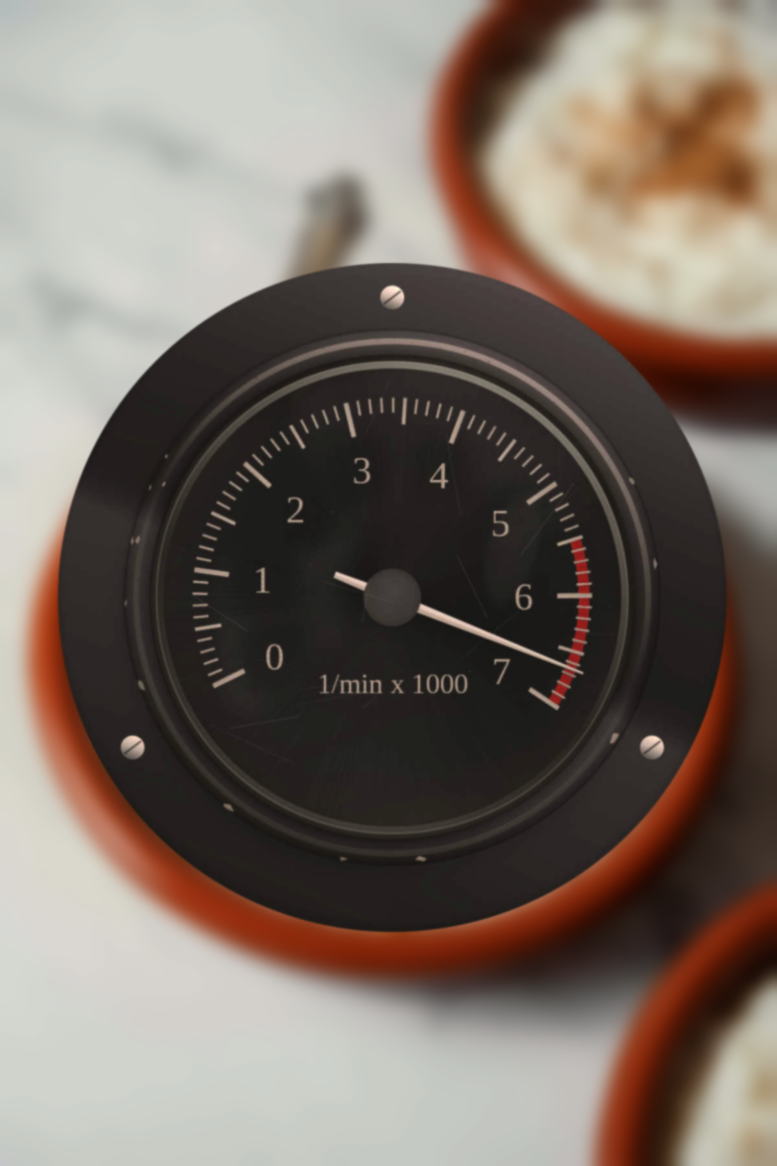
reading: value=6650 unit=rpm
